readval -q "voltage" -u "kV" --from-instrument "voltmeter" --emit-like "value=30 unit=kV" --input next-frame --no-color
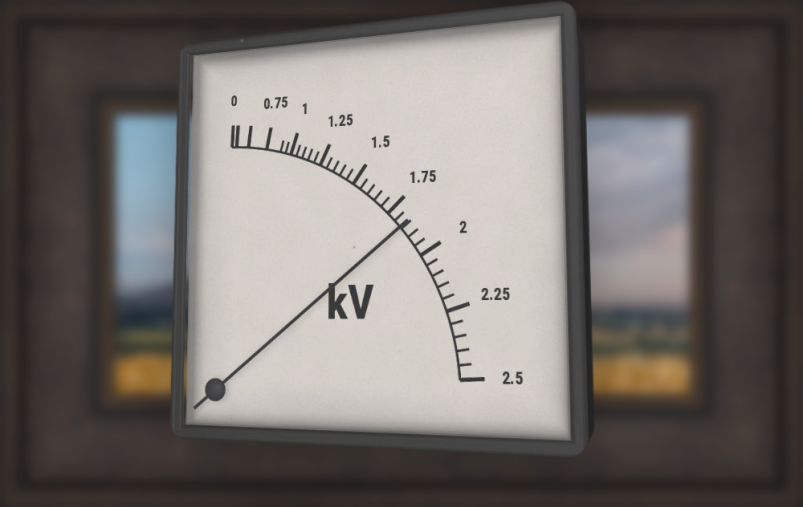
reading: value=1.85 unit=kV
